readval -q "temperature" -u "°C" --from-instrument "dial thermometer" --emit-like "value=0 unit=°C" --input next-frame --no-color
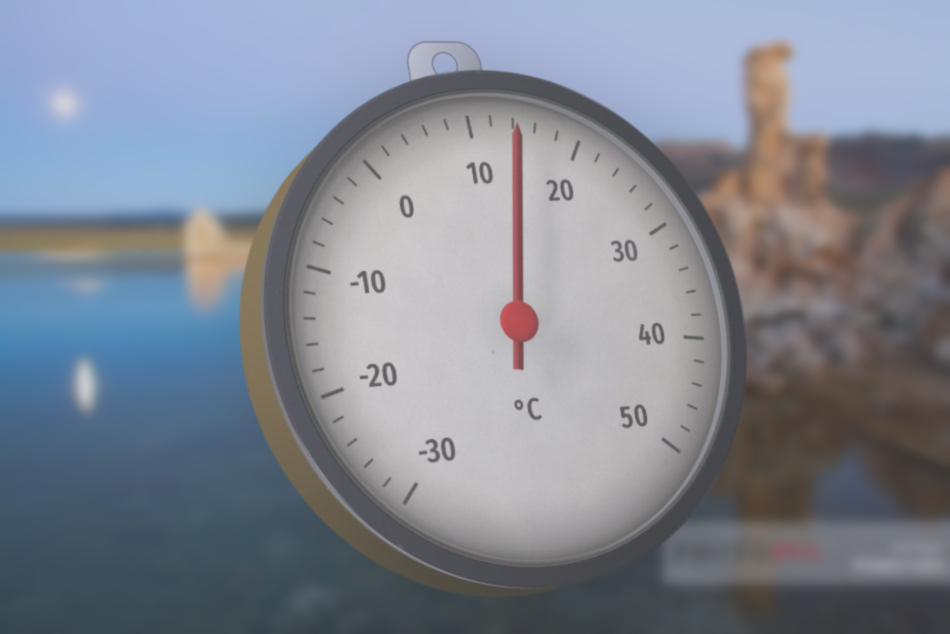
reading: value=14 unit=°C
